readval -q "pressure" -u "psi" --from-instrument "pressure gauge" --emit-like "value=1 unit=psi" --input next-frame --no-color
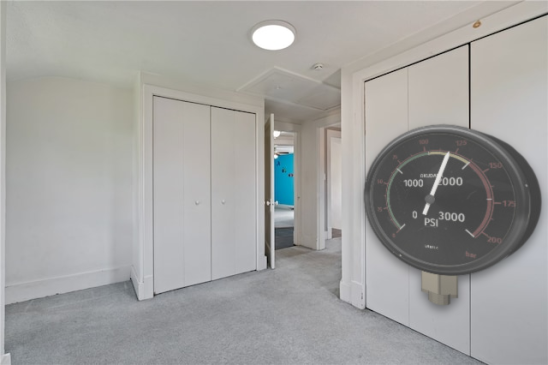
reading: value=1750 unit=psi
